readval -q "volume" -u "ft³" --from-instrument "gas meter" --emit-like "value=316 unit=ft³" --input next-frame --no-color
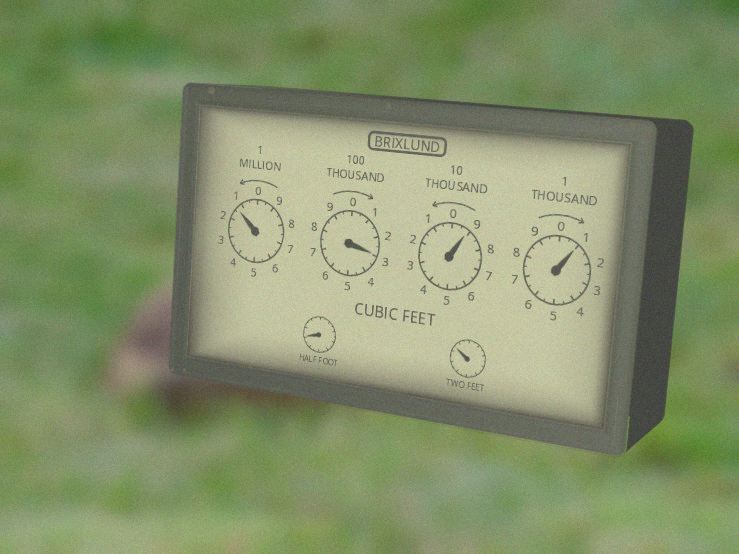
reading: value=129100 unit=ft³
